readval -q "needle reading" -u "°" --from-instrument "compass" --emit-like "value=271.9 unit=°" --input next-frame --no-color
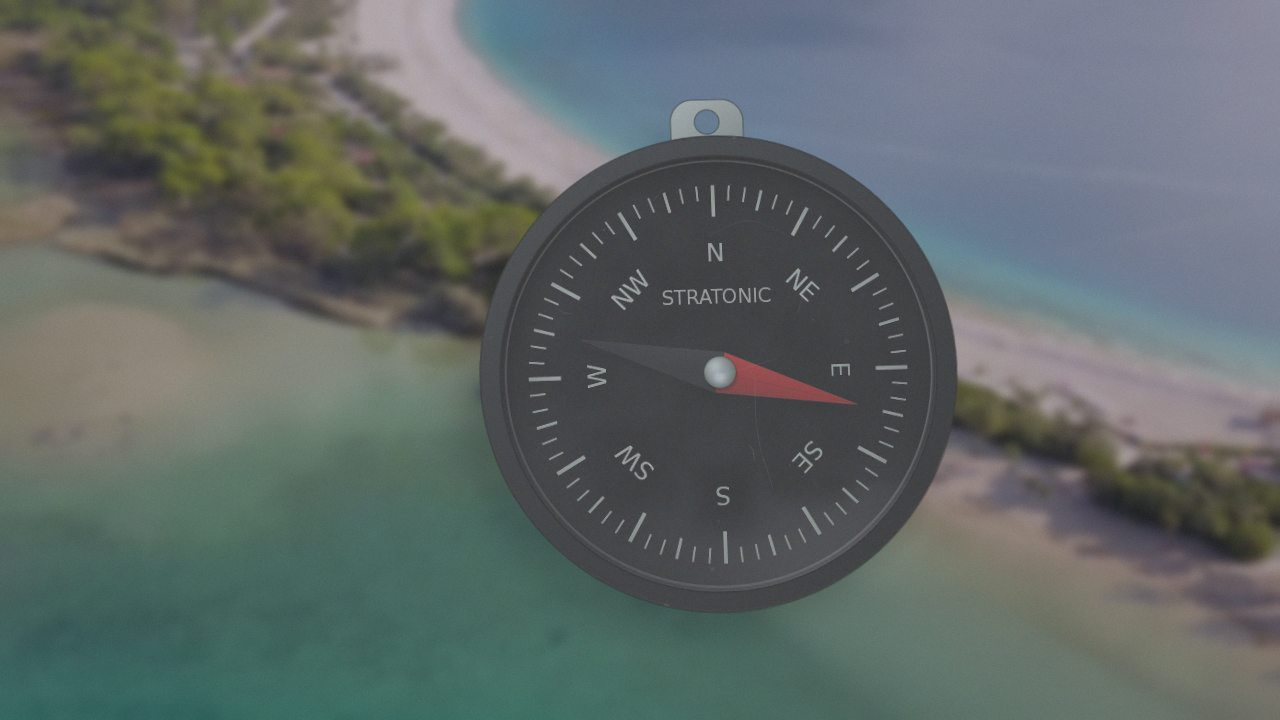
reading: value=105 unit=°
